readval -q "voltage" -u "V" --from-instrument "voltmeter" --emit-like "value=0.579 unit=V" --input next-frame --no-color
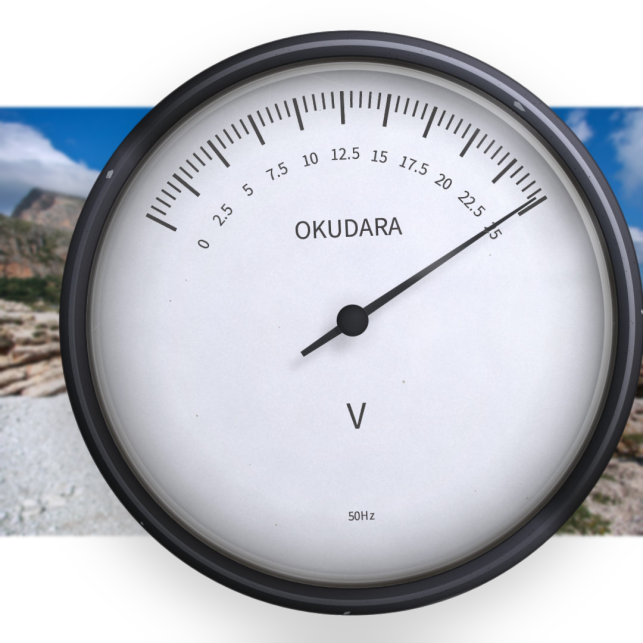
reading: value=24.75 unit=V
